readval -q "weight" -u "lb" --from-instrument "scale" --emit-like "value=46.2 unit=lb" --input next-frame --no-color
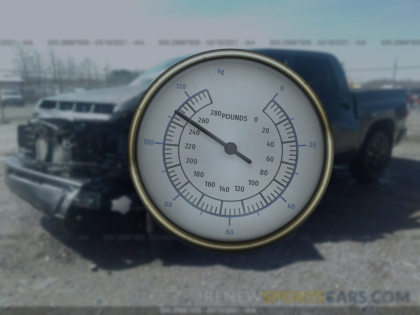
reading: value=248 unit=lb
